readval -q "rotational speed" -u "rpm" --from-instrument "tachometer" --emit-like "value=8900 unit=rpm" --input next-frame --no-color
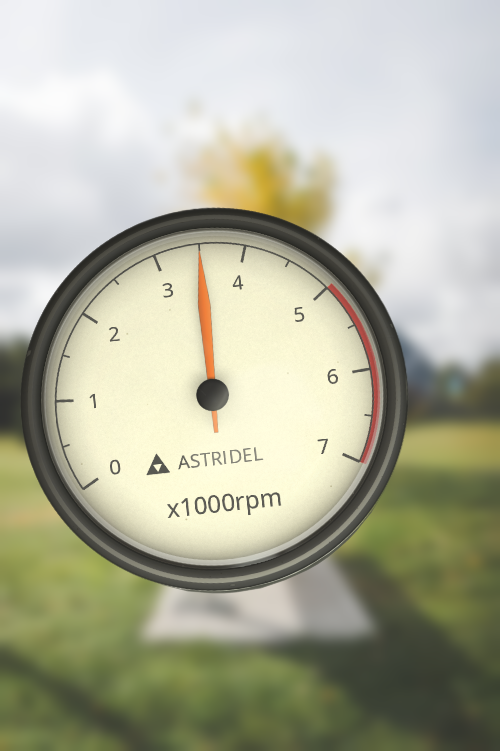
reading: value=3500 unit=rpm
